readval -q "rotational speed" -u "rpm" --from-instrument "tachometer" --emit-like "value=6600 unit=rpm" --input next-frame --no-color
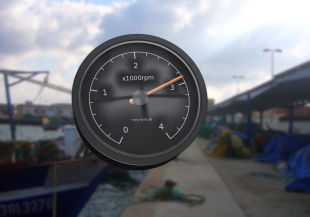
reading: value=2900 unit=rpm
